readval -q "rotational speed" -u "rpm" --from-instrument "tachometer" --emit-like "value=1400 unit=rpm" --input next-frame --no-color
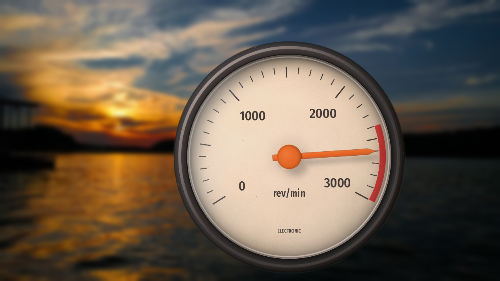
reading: value=2600 unit=rpm
